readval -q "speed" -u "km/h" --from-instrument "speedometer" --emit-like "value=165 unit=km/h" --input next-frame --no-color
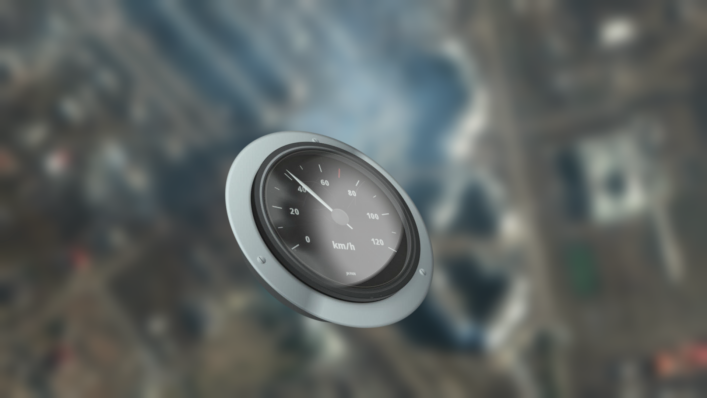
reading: value=40 unit=km/h
